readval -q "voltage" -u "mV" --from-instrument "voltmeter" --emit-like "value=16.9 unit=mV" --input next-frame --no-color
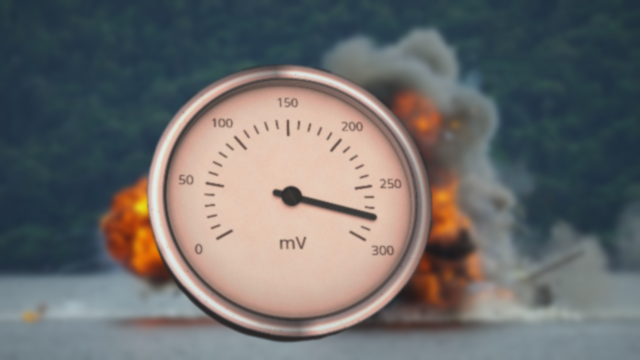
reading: value=280 unit=mV
